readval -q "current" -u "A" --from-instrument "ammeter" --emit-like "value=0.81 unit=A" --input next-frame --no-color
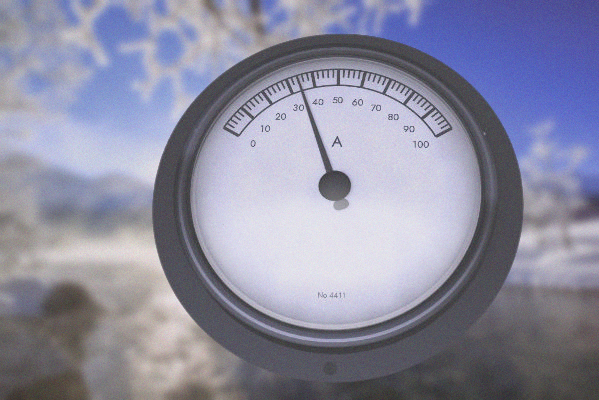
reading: value=34 unit=A
